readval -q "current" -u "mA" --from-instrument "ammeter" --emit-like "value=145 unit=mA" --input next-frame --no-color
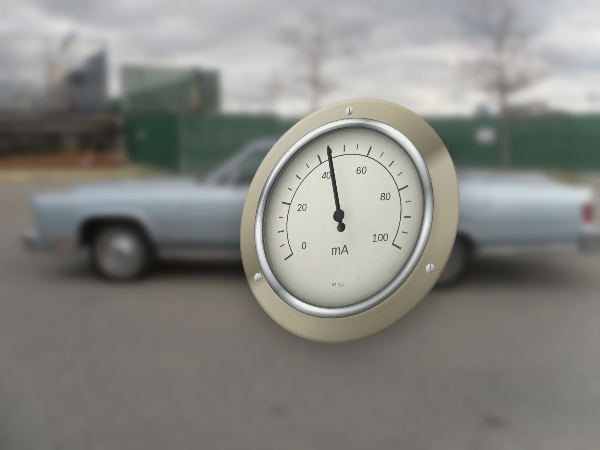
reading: value=45 unit=mA
